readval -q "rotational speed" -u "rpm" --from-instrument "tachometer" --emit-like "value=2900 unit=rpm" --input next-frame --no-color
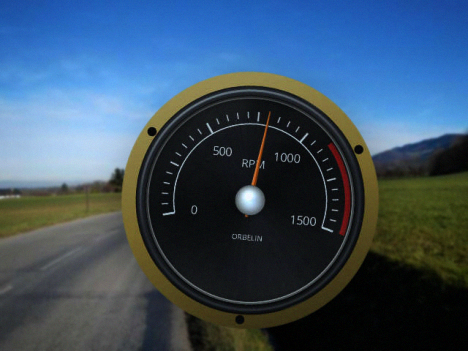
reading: value=800 unit=rpm
